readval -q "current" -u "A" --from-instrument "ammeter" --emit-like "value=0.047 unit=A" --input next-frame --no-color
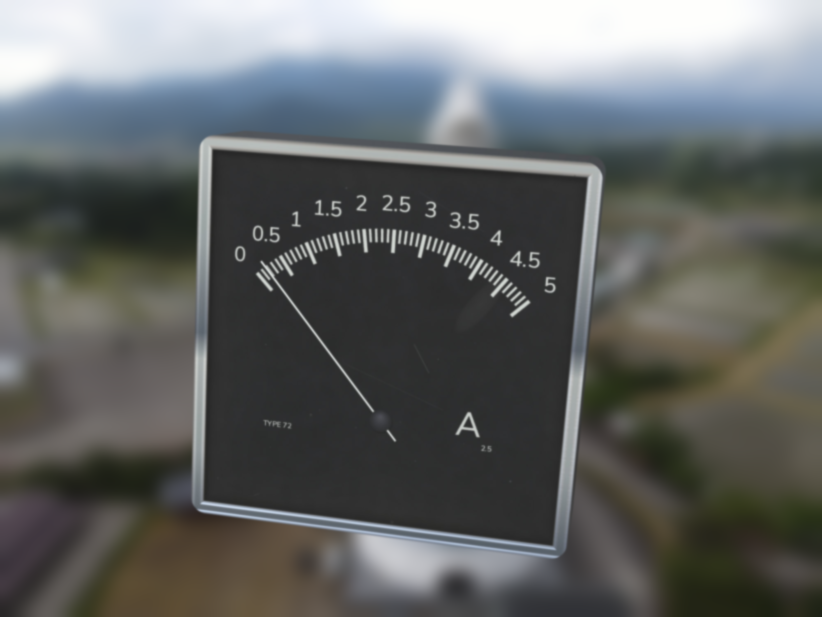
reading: value=0.2 unit=A
